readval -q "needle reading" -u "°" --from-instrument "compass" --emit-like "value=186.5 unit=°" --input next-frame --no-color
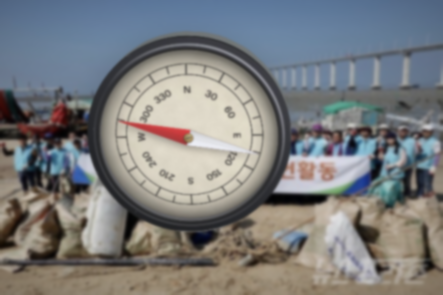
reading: value=285 unit=°
